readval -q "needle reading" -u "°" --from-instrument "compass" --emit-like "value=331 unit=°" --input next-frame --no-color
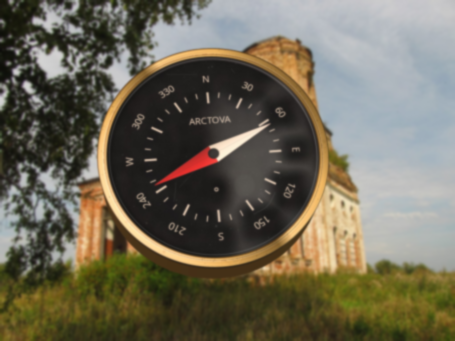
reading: value=245 unit=°
